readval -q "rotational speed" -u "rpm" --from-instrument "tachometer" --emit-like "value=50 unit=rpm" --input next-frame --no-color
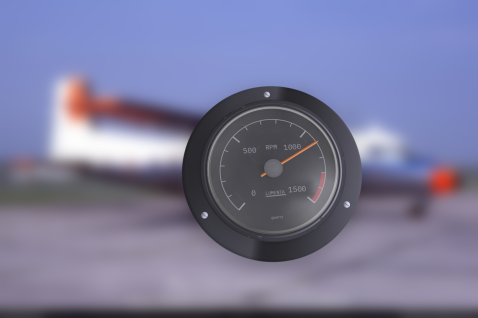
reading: value=1100 unit=rpm
